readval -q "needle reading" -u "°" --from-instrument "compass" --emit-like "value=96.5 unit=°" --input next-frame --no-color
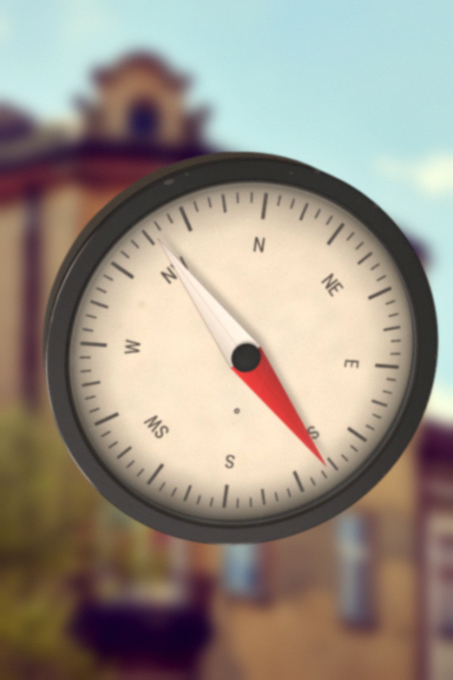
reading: value=137.5 unit=°
